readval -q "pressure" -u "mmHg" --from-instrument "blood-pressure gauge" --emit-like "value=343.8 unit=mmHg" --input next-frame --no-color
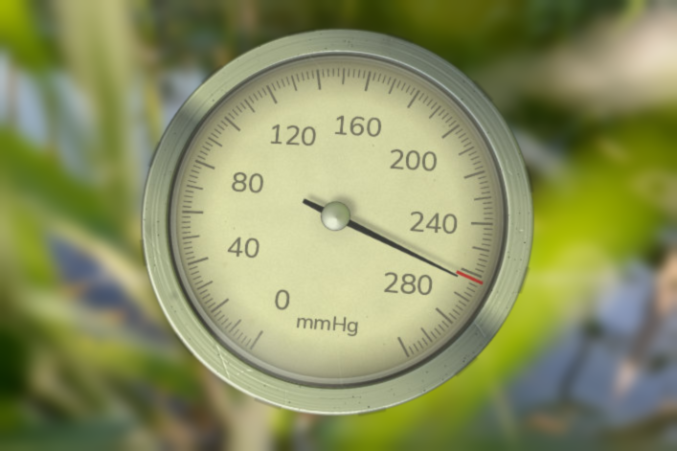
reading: value=264 unit=mmHg
